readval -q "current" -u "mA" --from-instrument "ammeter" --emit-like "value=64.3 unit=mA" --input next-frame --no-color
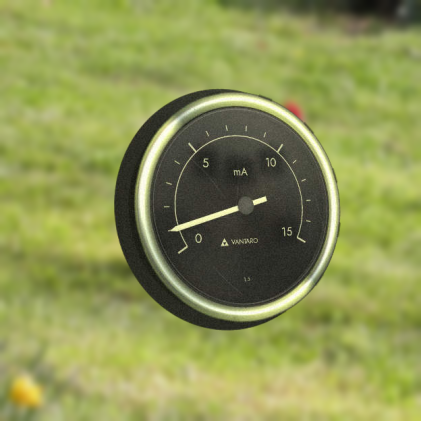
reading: value=1 unit=mA
